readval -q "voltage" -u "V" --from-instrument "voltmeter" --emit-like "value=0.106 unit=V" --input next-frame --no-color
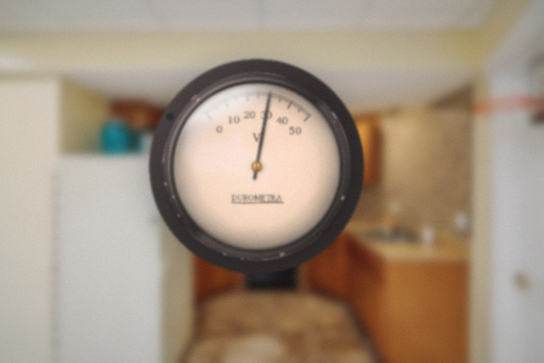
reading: value=30 unit=V
